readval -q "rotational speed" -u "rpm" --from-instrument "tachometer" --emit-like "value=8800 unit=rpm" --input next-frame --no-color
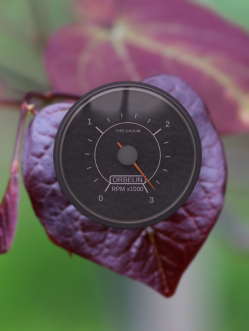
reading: value=2900 unit=rpm
